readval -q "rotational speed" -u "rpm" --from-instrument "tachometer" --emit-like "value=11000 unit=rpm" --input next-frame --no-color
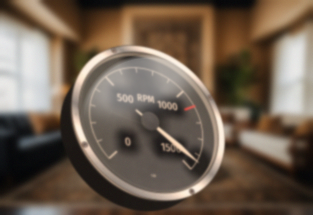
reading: value=1450 unit=rpm
